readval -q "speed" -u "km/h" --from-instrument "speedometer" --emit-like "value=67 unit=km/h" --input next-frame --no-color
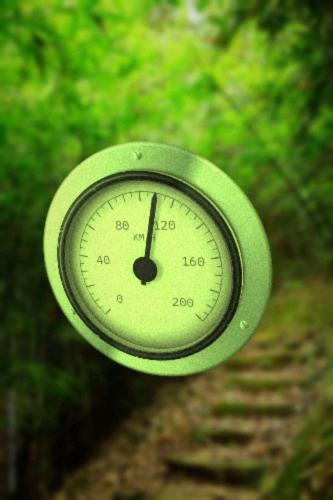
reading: value=110 unit=km/h
